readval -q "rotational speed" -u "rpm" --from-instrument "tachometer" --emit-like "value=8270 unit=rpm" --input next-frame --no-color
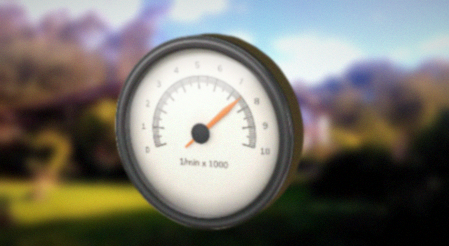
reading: value=7500 unit=rpm
